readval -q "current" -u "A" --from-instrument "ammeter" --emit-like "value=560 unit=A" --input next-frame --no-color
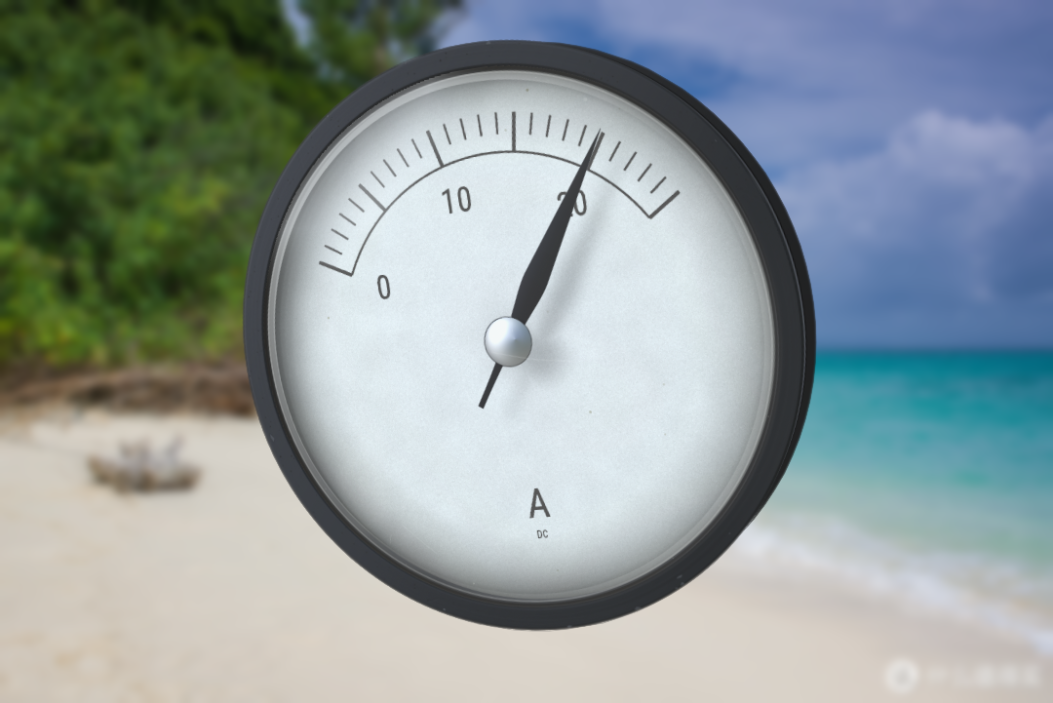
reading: value=20 unit=A
